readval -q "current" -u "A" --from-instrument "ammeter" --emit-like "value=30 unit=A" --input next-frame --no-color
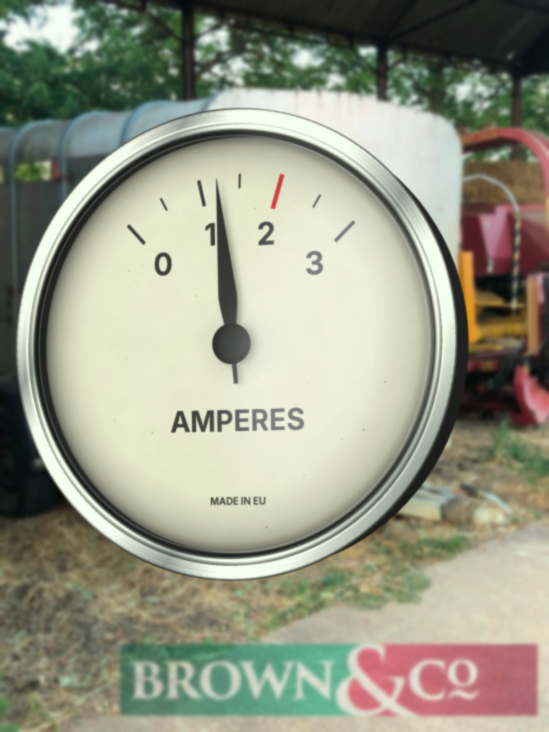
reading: value=1.25 unit=A
